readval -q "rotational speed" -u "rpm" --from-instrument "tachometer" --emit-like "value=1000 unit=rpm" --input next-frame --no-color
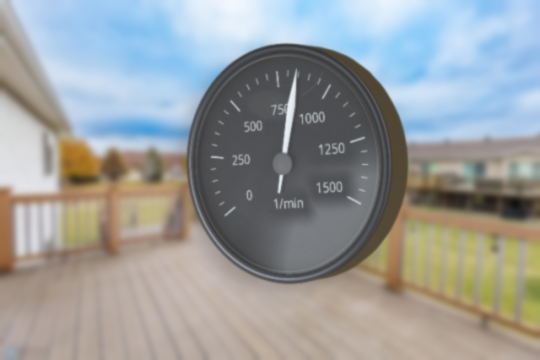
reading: value=850 unit=rpm
